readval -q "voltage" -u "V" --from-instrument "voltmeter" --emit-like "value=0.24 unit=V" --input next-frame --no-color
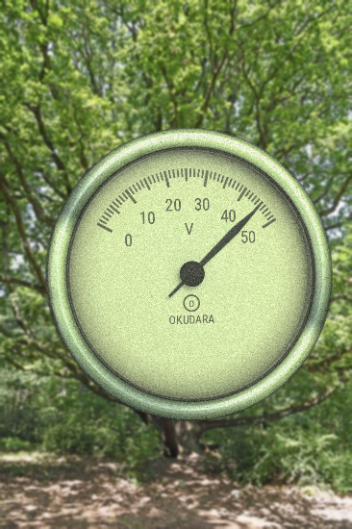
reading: value=45 unit=V
